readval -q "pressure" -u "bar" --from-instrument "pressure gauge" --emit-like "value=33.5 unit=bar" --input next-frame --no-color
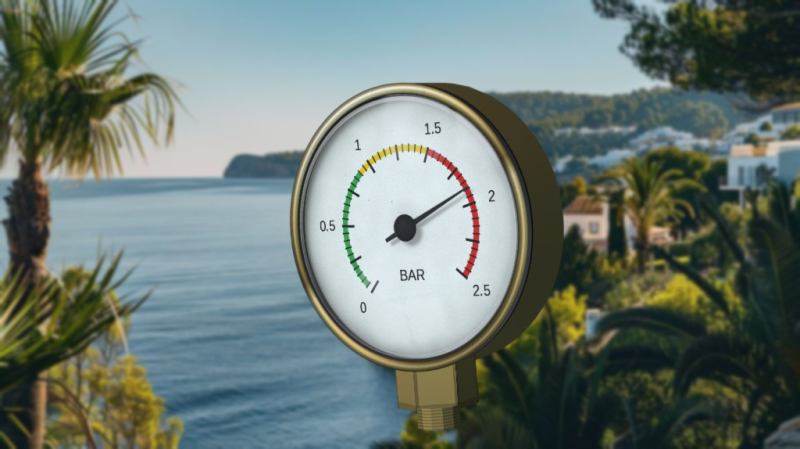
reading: value=1.9 unit=bar
